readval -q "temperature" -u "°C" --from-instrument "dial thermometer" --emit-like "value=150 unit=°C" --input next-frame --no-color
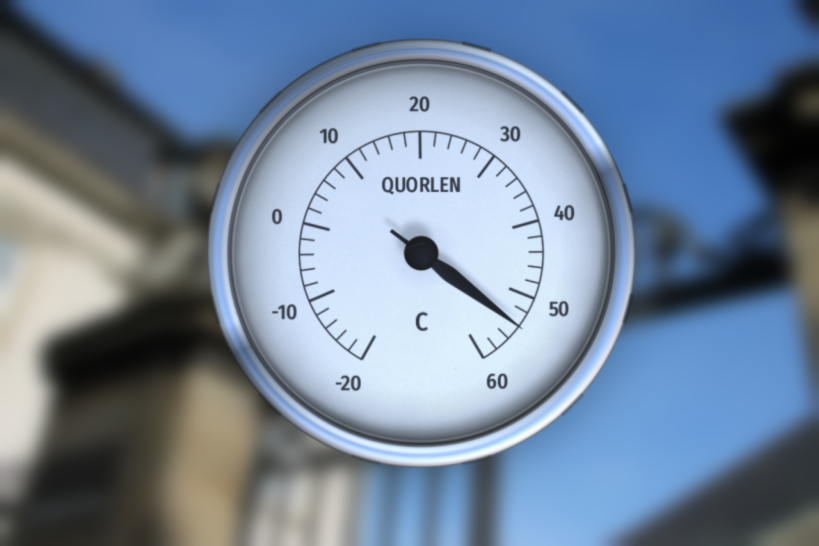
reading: value=54 unit=°C
